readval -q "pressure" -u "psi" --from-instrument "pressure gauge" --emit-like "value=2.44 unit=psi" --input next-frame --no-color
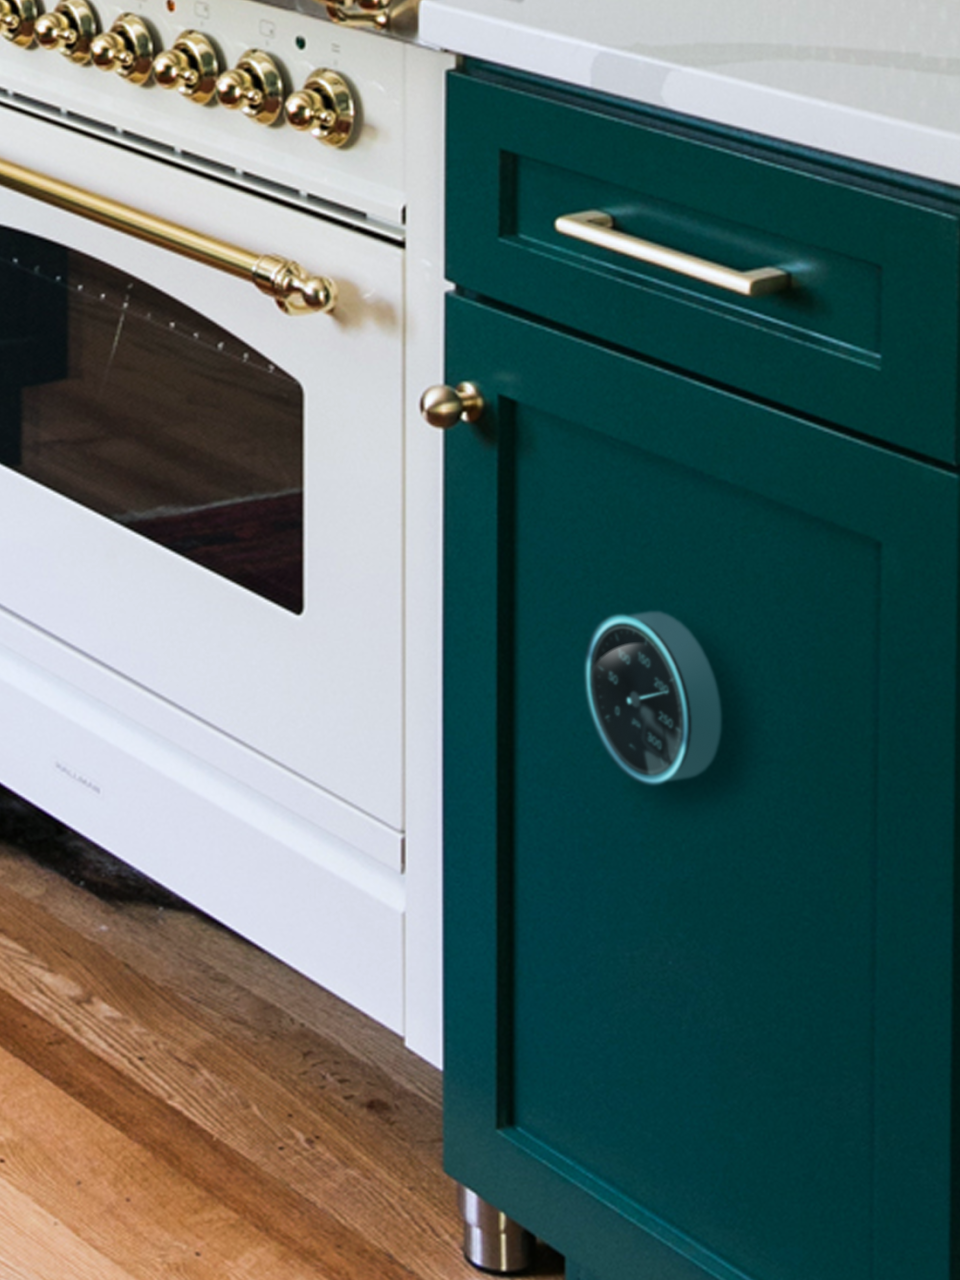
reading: value=210 unit=psi
